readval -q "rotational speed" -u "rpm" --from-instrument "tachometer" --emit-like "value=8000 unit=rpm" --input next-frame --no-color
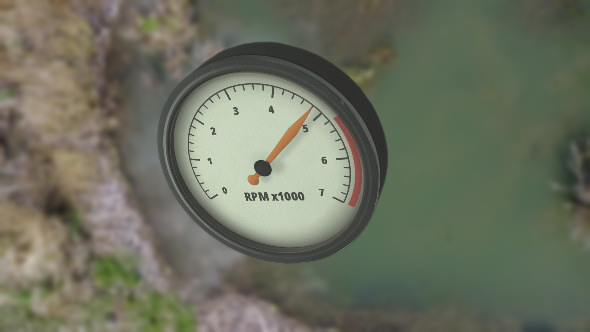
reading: value=4800 unit=rpm
